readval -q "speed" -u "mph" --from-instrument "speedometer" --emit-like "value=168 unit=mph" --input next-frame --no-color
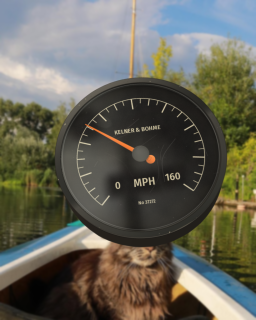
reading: value=50 unit=mph
